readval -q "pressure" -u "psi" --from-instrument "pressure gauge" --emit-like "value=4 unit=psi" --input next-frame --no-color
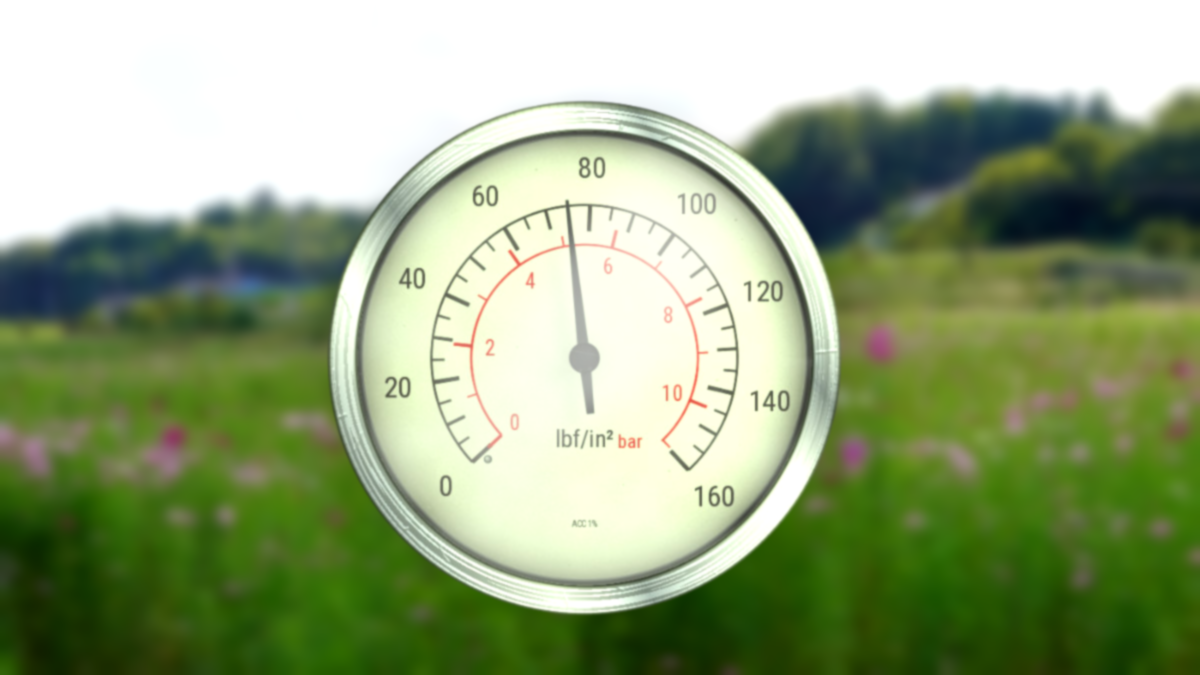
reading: value=75 unit=psi
